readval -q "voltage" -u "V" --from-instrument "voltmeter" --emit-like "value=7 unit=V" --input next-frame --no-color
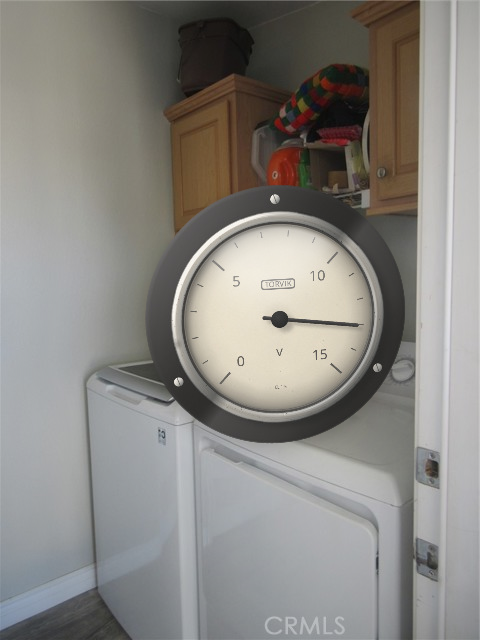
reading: value=13 unit=V
